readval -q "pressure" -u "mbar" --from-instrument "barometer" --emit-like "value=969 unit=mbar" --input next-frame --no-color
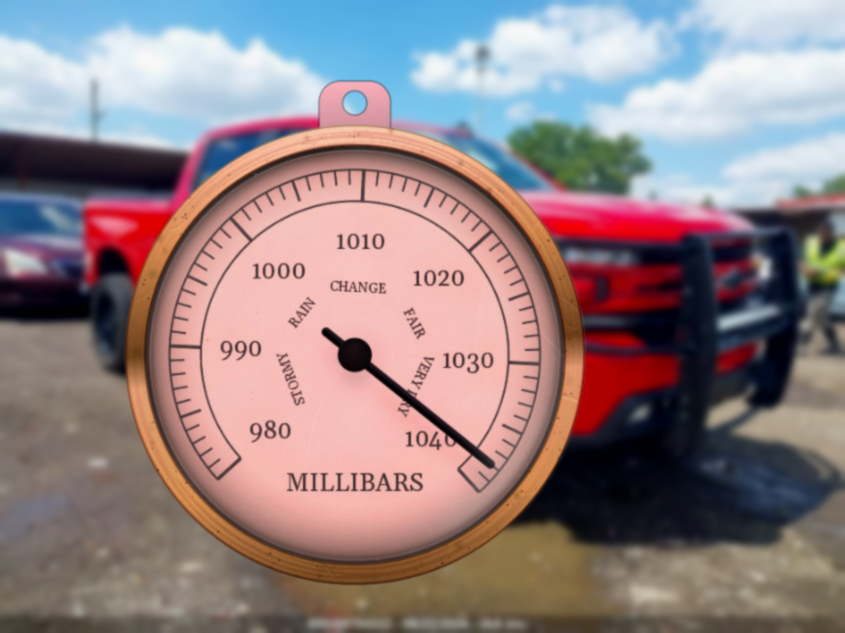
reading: value=1038 unit=mbar
